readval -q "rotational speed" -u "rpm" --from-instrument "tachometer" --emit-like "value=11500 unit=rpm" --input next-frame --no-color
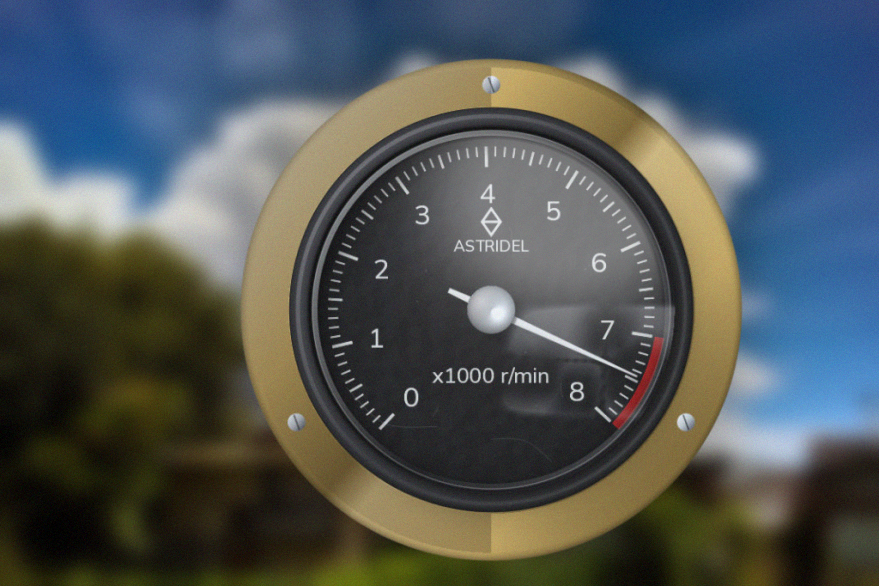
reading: value=7450 unit=rpm
